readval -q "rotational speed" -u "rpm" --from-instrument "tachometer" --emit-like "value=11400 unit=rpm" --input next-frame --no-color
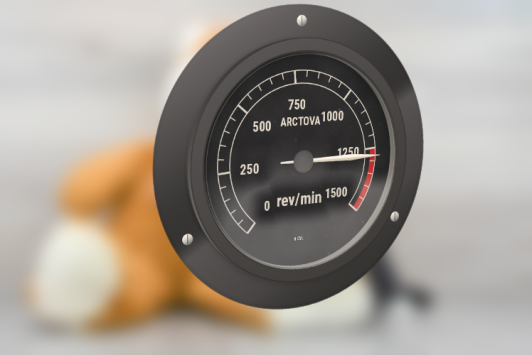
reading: value=1275 unit=rpm
